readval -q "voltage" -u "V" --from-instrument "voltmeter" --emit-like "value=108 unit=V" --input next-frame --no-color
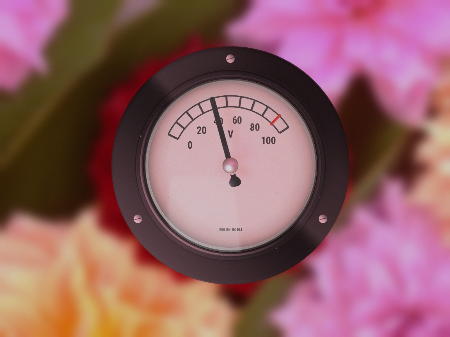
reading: value=40 unit=V
